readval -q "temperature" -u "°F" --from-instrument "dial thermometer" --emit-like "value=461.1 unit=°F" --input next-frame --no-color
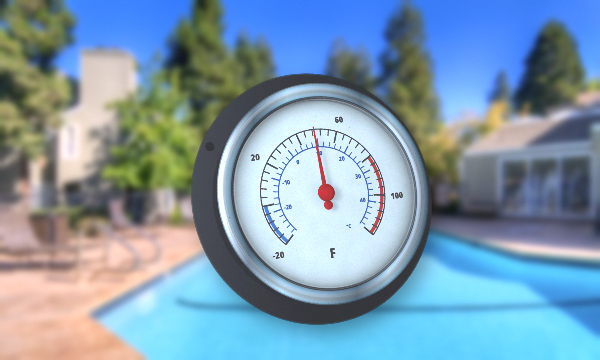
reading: value=48 unit=°F
